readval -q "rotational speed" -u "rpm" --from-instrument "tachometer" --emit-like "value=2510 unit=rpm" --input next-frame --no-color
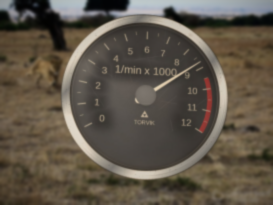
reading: value=8750 unit=rpm
